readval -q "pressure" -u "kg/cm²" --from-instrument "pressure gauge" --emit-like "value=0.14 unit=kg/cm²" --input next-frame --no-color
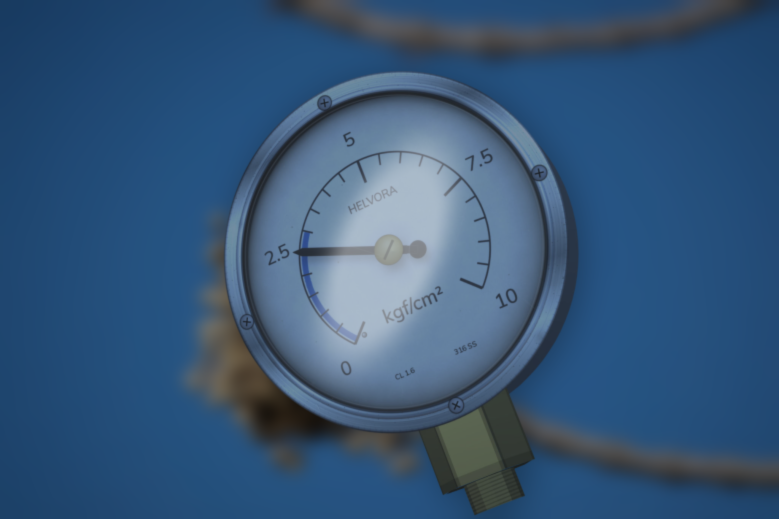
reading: value=2.5 unit=kg/cm²
